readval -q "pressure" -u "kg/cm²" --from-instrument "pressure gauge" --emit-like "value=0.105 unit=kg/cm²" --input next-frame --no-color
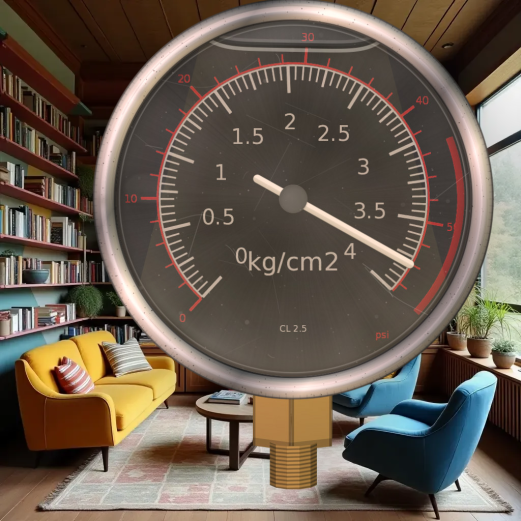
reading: value=3.8 unit=kg/cm²
